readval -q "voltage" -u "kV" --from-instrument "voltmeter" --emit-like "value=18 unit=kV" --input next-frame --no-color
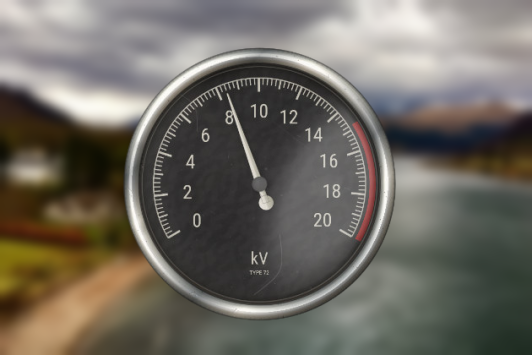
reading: value=8.4 unit=kV
